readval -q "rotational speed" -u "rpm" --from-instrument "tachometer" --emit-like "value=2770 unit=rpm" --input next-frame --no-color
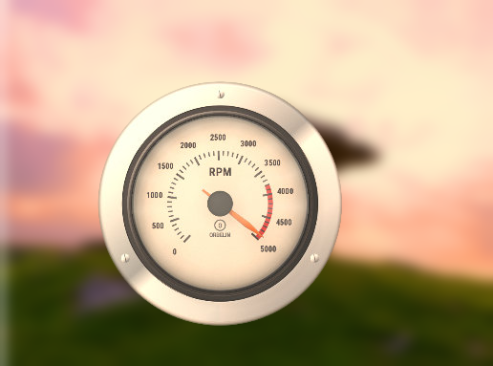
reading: value=4900 unit=rpm
